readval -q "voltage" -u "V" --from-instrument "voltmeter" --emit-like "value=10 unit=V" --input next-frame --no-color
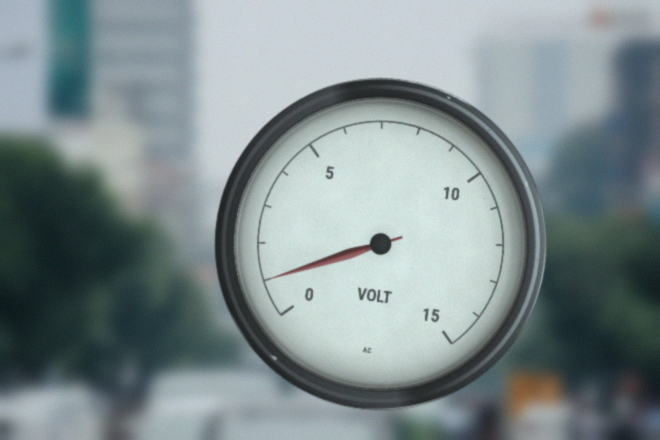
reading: value=1 unit=V
